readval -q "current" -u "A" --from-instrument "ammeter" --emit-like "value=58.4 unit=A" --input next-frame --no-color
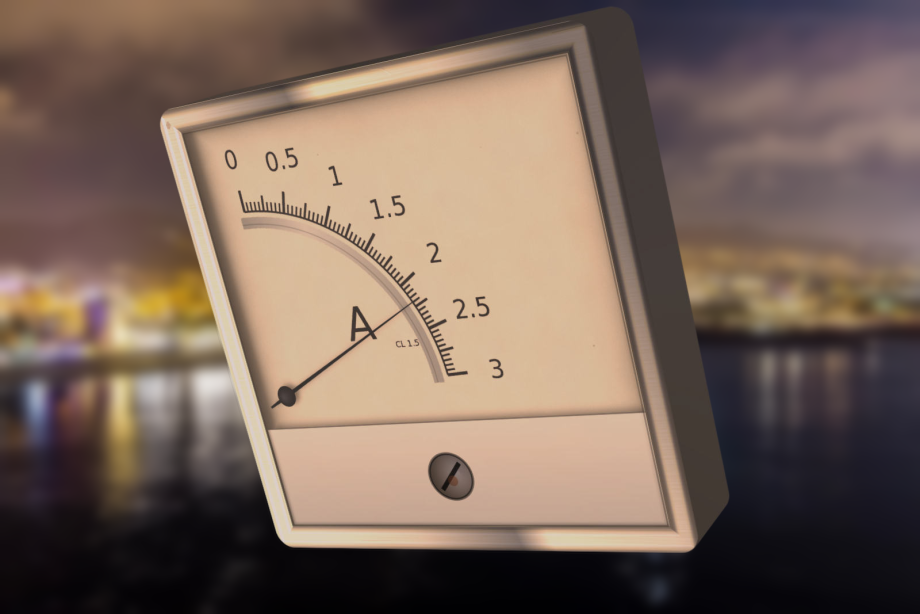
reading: value=2.2 unit=A
